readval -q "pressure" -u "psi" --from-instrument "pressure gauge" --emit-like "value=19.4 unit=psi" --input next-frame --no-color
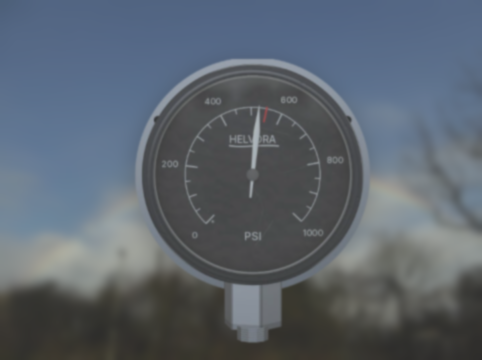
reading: value=525 unit=psi
